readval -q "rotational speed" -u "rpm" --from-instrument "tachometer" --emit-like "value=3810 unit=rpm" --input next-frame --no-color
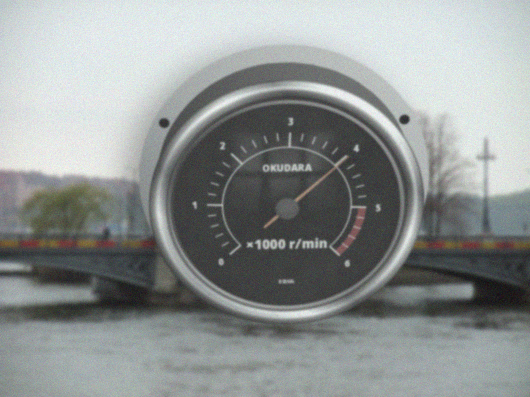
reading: value=4000 unit=rpm
